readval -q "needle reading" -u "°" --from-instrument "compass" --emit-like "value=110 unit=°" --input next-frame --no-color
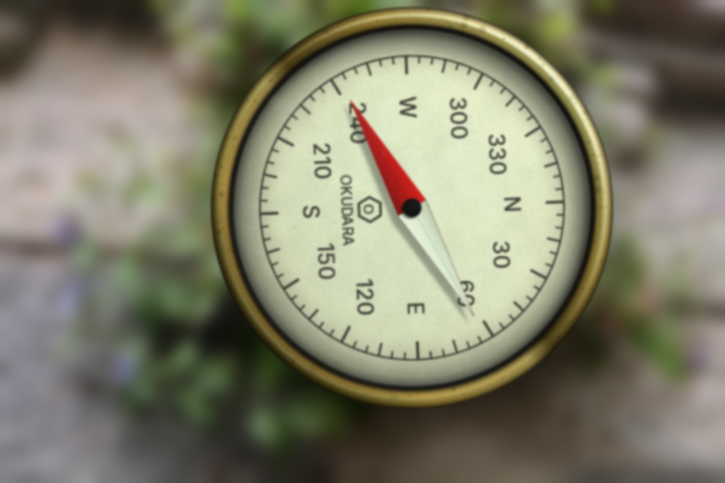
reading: value=242.5 unit=°
